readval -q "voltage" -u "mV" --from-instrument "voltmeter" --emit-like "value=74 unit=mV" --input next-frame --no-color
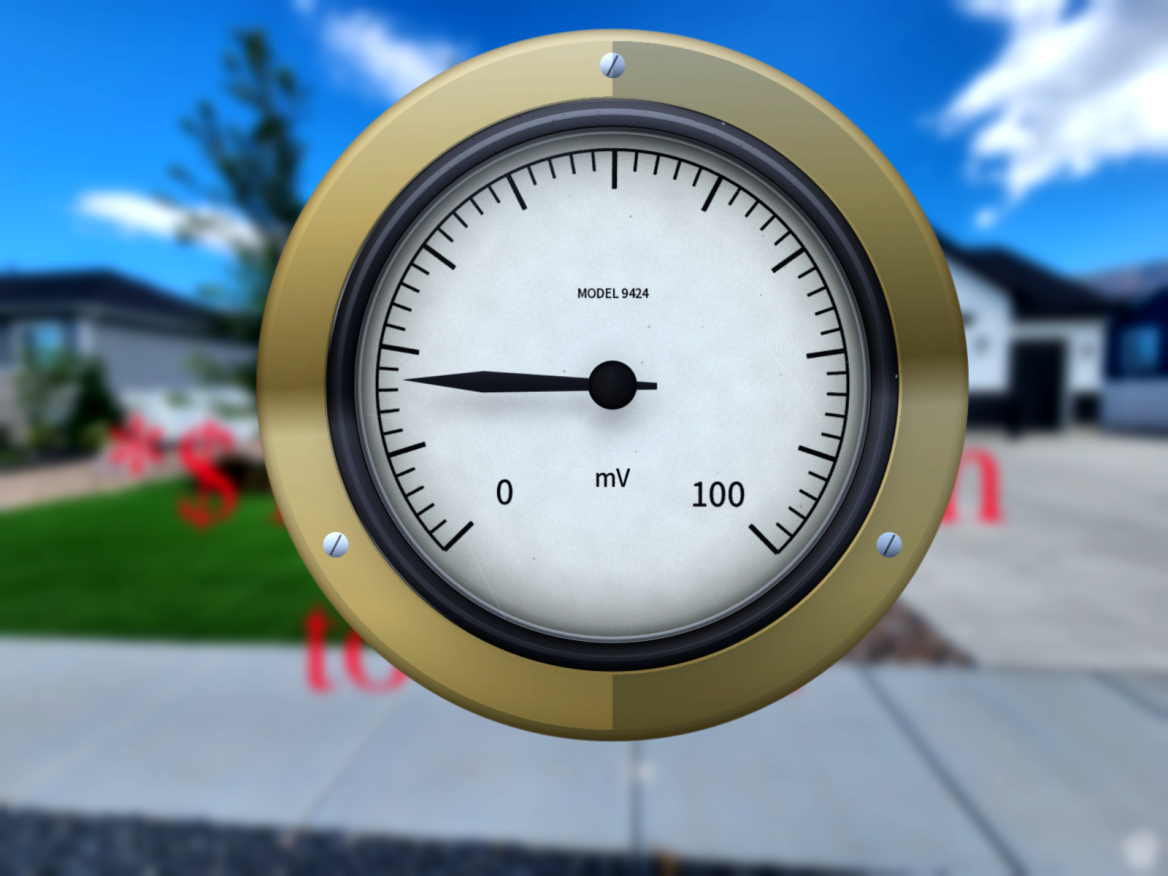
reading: value=17 unit=mV
